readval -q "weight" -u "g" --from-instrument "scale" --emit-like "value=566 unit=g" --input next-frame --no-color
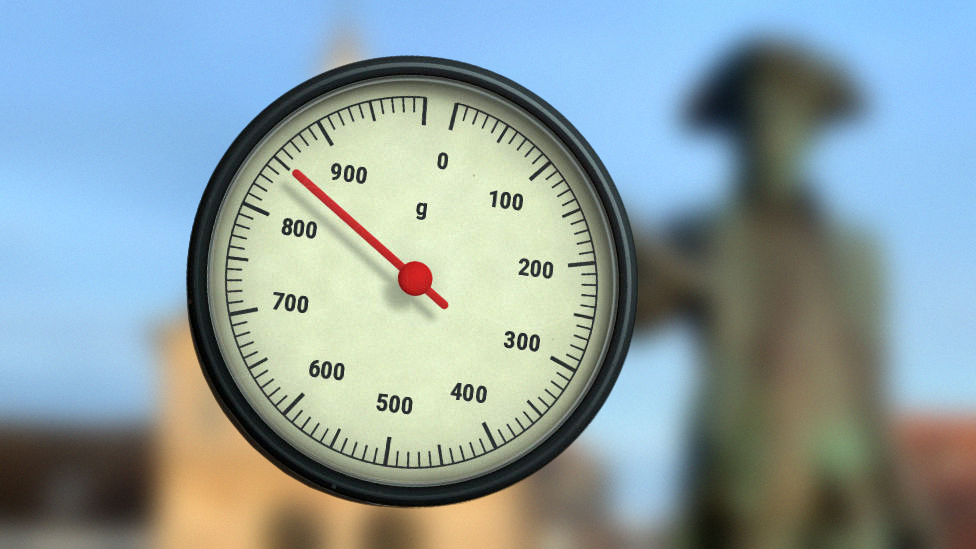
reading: value=850 unit=g
